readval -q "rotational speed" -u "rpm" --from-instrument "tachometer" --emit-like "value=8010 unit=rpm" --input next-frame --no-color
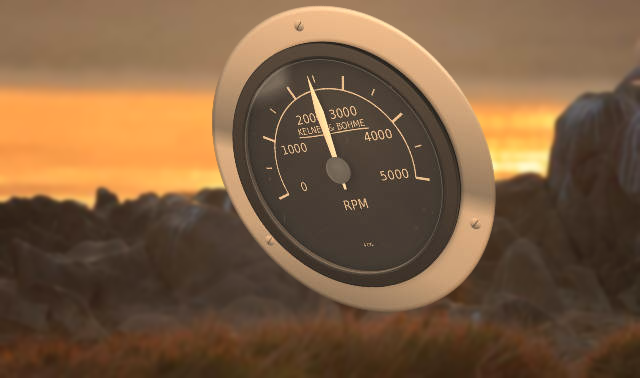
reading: value=2500 unit=rpm
